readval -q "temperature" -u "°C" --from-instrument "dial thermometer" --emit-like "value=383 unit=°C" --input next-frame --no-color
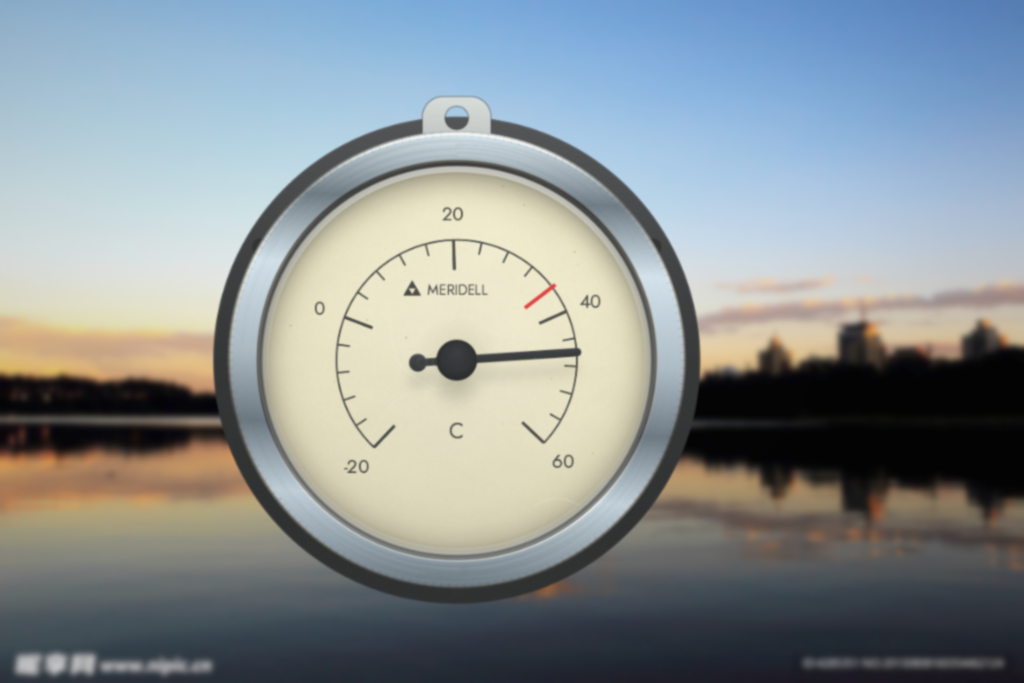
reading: value=46 unit=°C
